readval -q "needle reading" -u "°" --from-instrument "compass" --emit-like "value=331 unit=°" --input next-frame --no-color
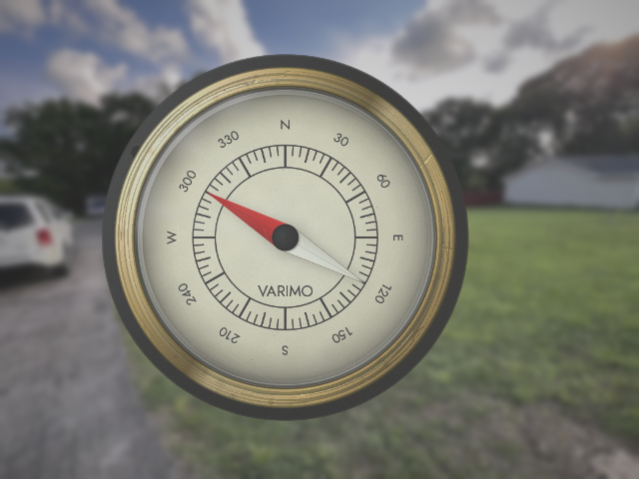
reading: value=300 unit=°
